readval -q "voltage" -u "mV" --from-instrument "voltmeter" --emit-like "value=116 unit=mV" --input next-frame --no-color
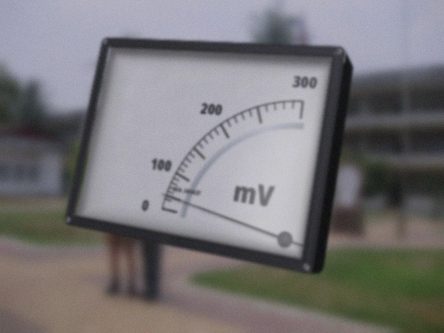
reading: value=50 unit=mV
